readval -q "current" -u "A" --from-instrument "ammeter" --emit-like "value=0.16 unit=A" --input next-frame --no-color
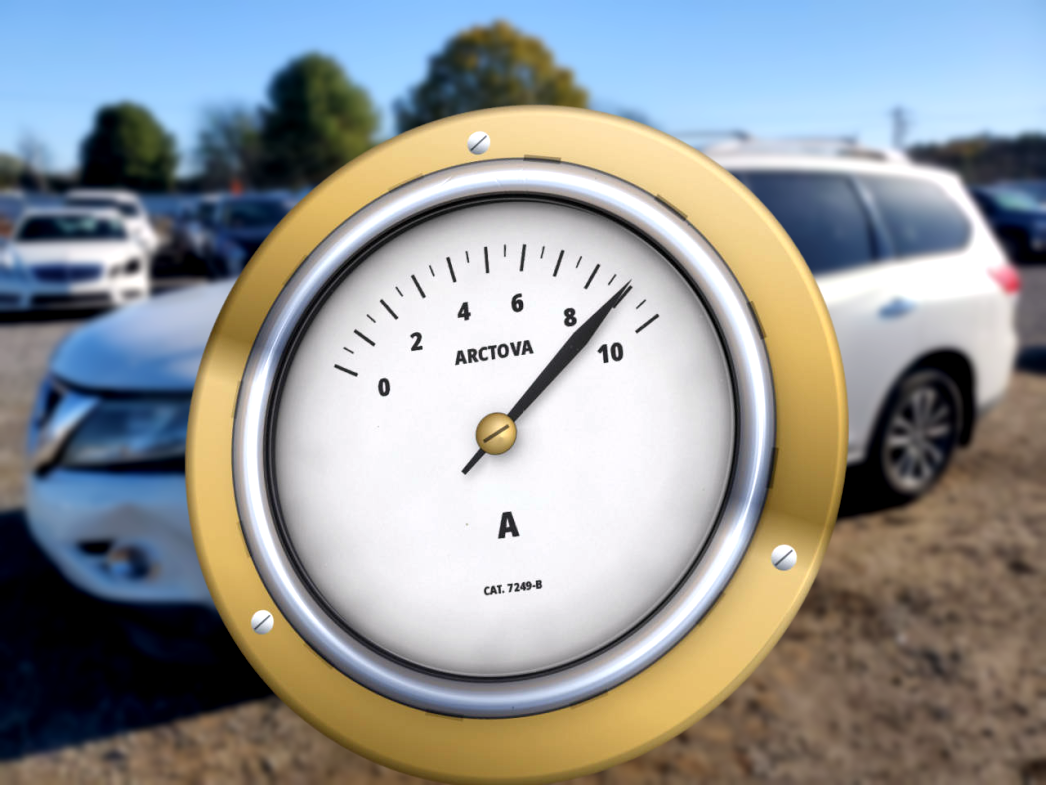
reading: value=9 unit=A
